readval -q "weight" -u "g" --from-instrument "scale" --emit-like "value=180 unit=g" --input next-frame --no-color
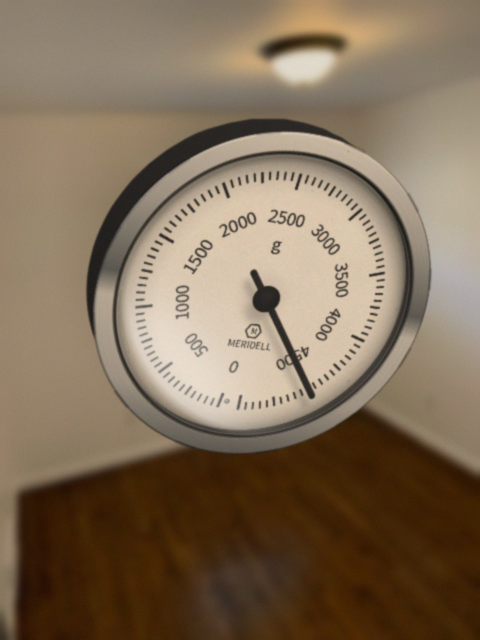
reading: value=4500 unit=g
